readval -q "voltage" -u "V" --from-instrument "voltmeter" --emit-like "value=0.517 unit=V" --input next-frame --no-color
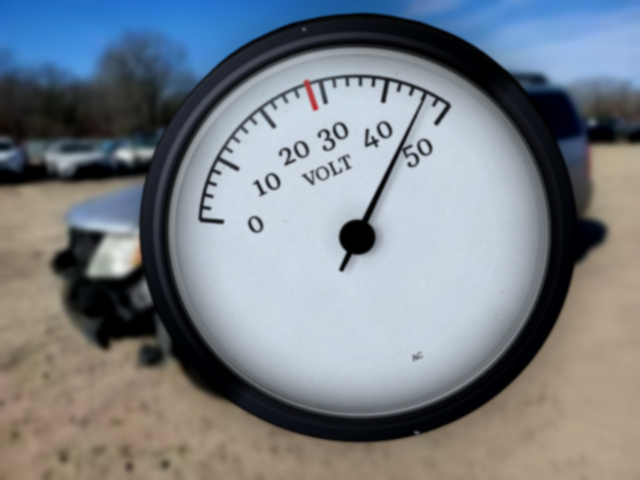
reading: value=46 unit=V
